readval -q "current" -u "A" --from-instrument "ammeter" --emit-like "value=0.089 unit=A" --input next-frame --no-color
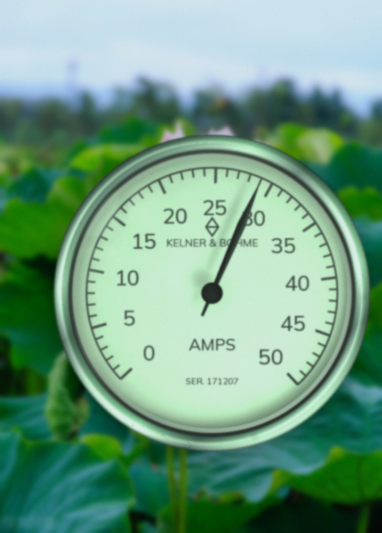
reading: value=29 unit=A
